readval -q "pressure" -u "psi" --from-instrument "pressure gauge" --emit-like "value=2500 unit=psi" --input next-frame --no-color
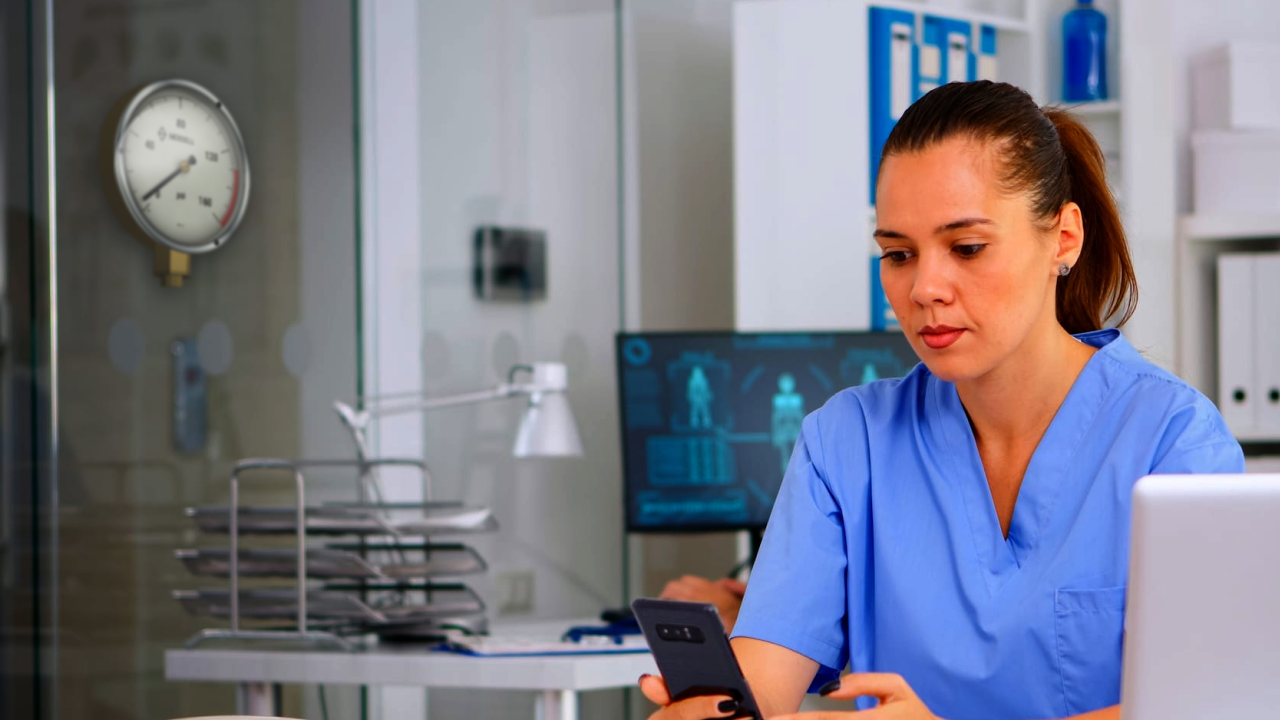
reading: value=5 unit=psi
